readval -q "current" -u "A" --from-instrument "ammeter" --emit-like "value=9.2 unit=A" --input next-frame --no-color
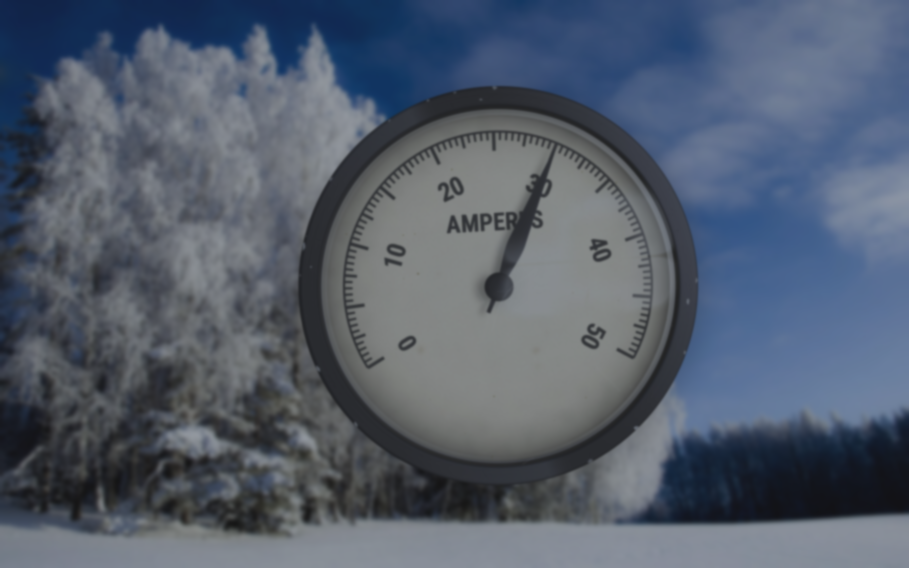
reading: value=30 unit=A
